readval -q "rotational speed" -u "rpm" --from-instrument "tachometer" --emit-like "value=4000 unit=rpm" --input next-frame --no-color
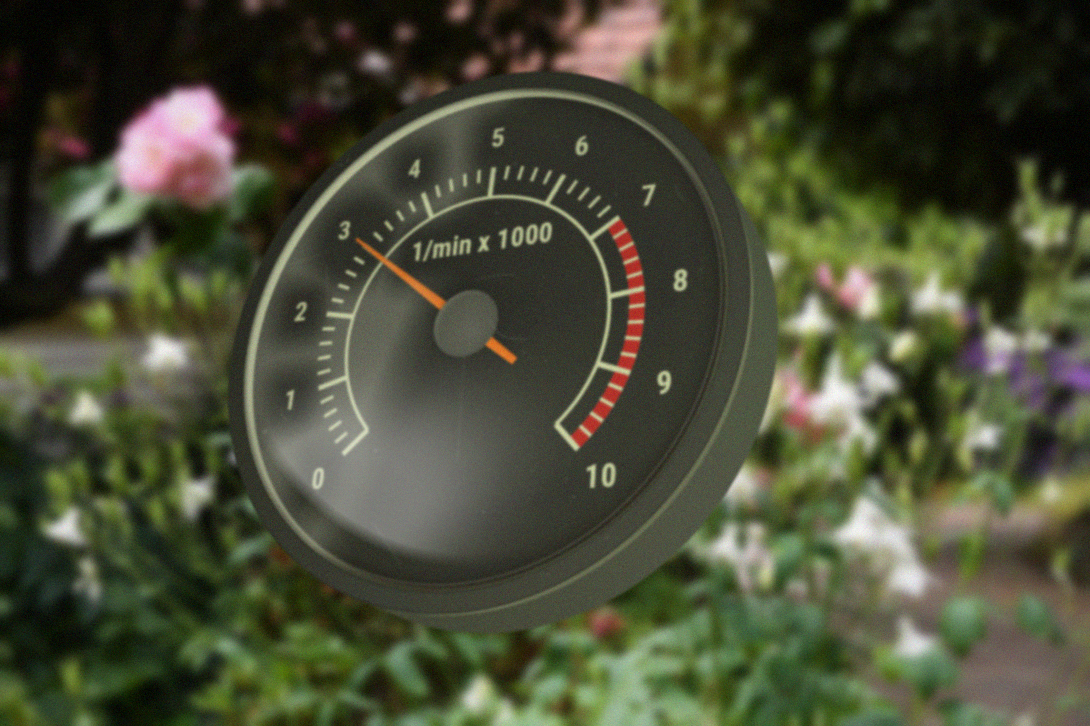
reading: value=3000 unit=rpm
